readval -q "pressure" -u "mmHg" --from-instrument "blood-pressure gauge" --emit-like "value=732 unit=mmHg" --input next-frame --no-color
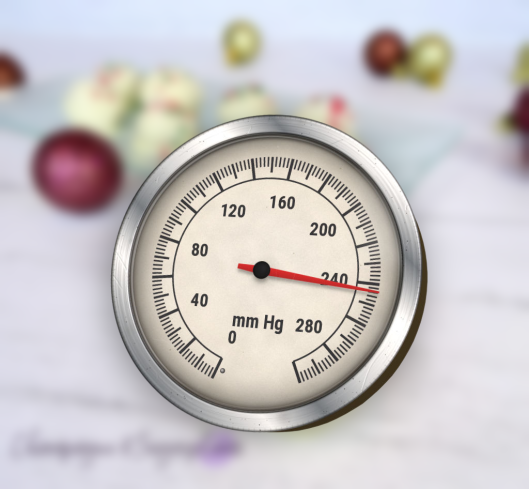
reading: value=244 unit=mmHg
